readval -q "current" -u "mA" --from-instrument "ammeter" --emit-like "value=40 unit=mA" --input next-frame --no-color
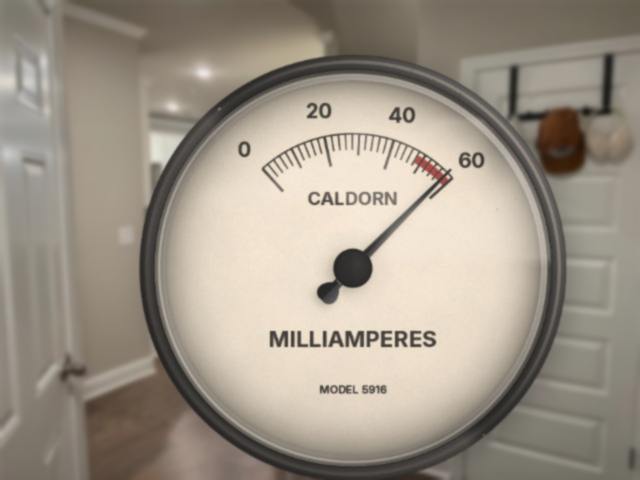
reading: value=58 unit=mA
